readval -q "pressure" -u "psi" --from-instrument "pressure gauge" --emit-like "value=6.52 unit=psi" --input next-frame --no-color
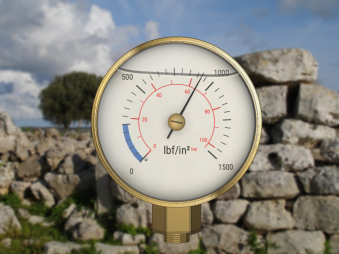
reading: value=925 unit=psi
